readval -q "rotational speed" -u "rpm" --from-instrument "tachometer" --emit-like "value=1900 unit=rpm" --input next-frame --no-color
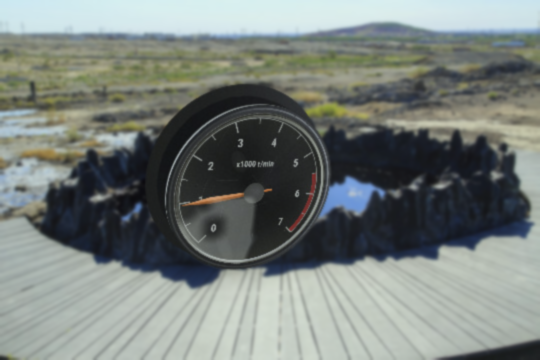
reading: value=1000 unit=rpm
